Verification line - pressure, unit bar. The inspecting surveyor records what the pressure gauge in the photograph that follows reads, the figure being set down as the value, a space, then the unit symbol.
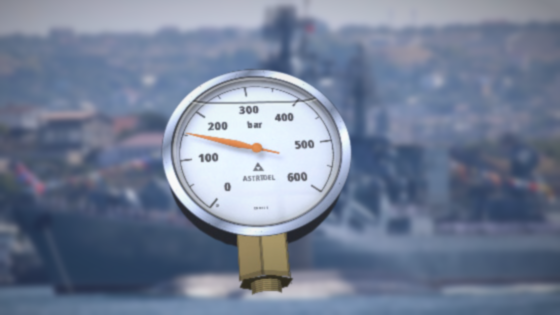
150 bar
